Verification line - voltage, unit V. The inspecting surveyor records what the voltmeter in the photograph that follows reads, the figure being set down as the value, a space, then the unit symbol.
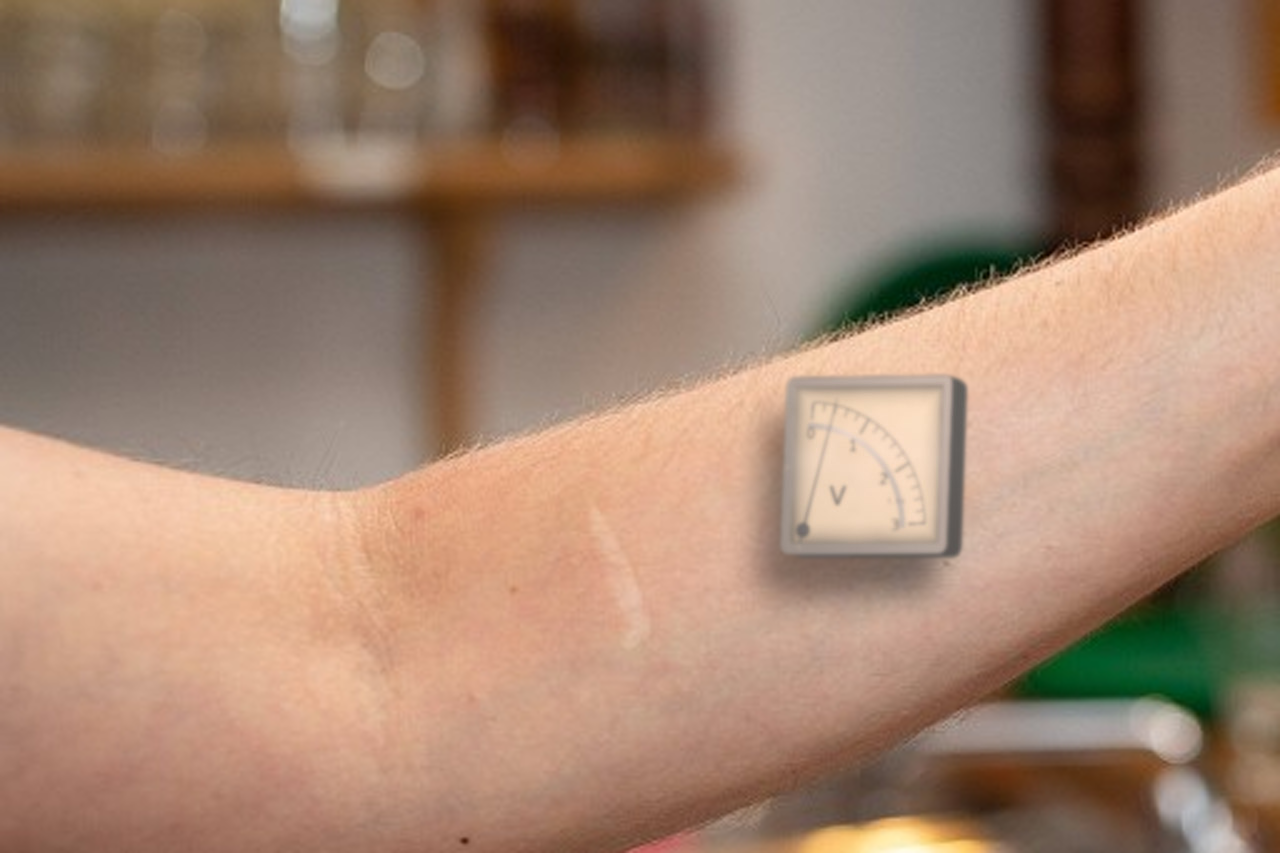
0.4 V
